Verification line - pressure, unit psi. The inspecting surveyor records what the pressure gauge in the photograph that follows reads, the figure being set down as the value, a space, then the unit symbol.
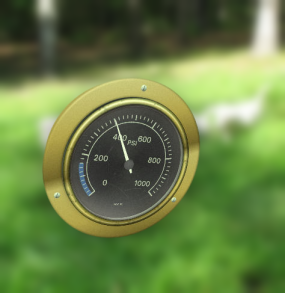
400 psi
